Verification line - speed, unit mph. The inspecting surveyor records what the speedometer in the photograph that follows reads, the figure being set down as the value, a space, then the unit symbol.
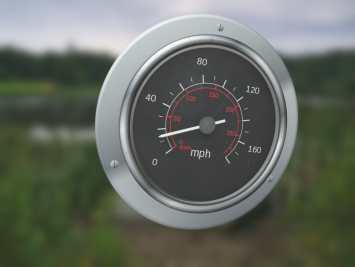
15 mph
